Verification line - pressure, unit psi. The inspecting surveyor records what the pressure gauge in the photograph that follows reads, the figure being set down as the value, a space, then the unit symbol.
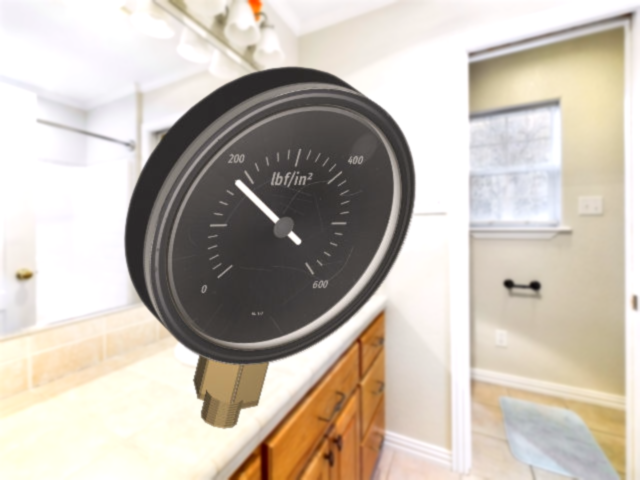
180 psi
